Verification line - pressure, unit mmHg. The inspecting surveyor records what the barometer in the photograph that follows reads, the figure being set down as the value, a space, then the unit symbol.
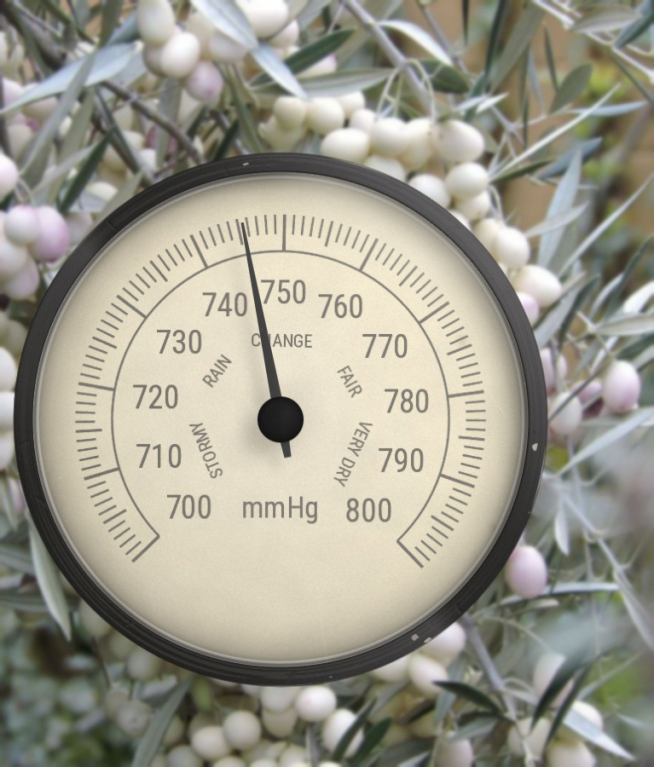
745.5 mmHg
